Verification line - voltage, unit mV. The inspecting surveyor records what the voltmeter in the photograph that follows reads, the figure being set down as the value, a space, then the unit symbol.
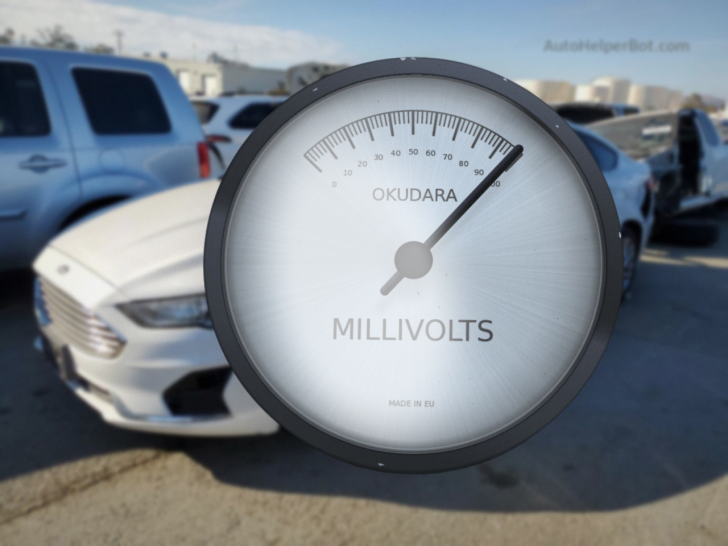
98 mV
